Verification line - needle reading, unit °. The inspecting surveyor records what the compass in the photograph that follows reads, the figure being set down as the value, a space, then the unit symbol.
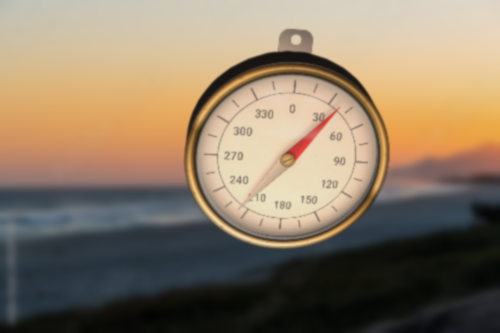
37.5 °
